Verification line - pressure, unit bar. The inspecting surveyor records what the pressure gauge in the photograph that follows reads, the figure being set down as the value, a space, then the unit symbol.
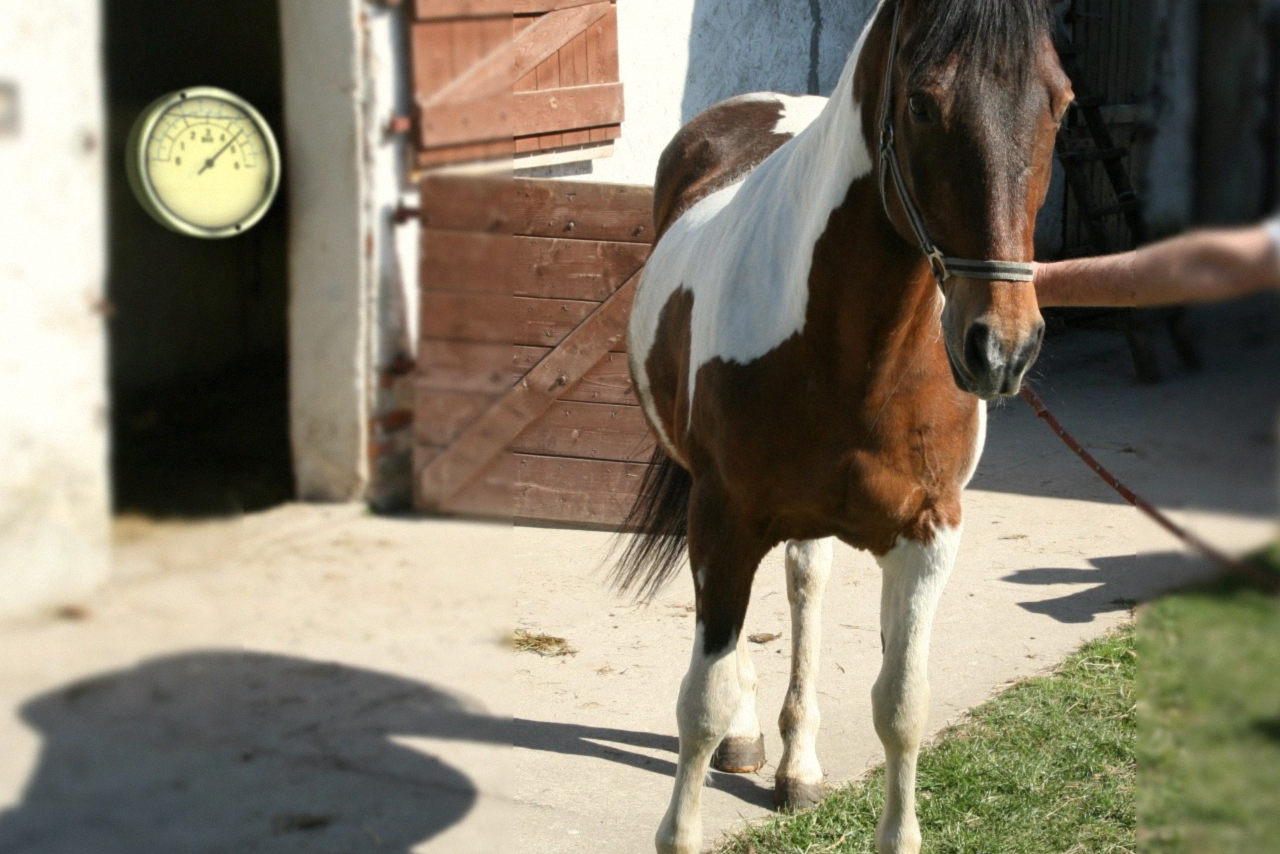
4.5 bar
